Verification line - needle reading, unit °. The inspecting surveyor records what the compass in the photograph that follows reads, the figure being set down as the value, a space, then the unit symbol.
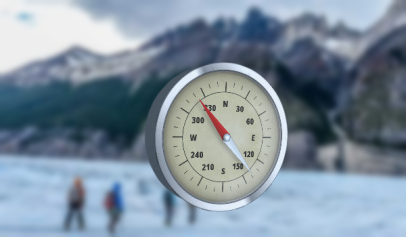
320 °
